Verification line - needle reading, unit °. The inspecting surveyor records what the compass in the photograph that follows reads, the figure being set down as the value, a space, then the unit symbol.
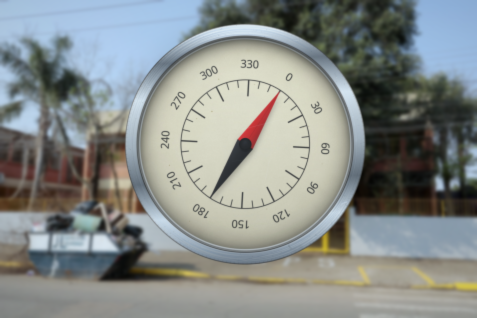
0 °
